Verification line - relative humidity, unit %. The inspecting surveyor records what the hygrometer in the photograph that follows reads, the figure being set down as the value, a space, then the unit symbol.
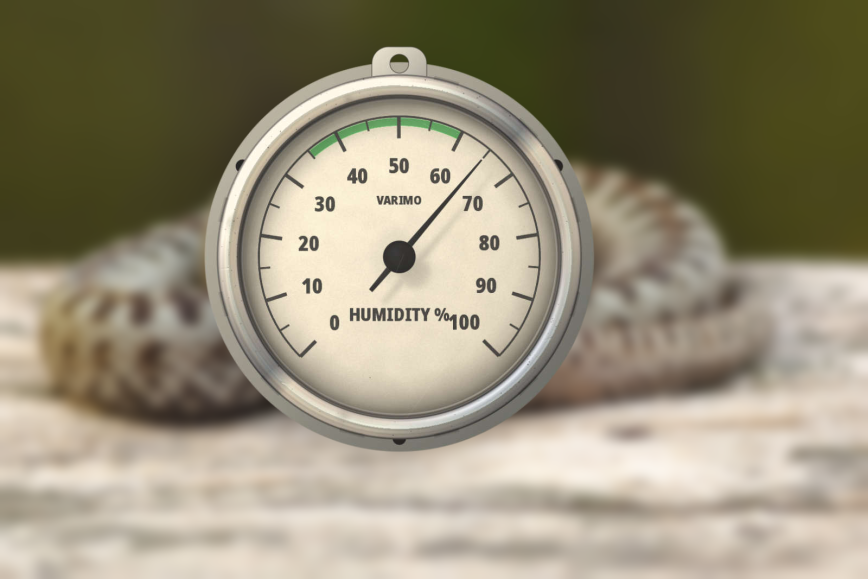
65 %
